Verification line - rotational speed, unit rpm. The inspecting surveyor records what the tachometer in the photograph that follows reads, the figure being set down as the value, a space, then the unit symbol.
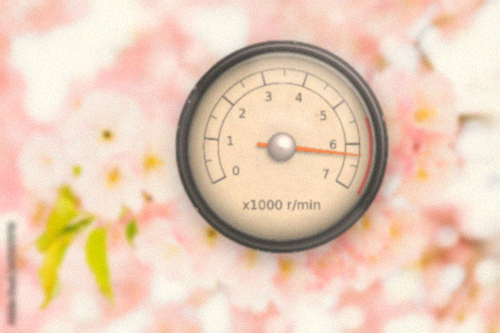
6250 rpm
